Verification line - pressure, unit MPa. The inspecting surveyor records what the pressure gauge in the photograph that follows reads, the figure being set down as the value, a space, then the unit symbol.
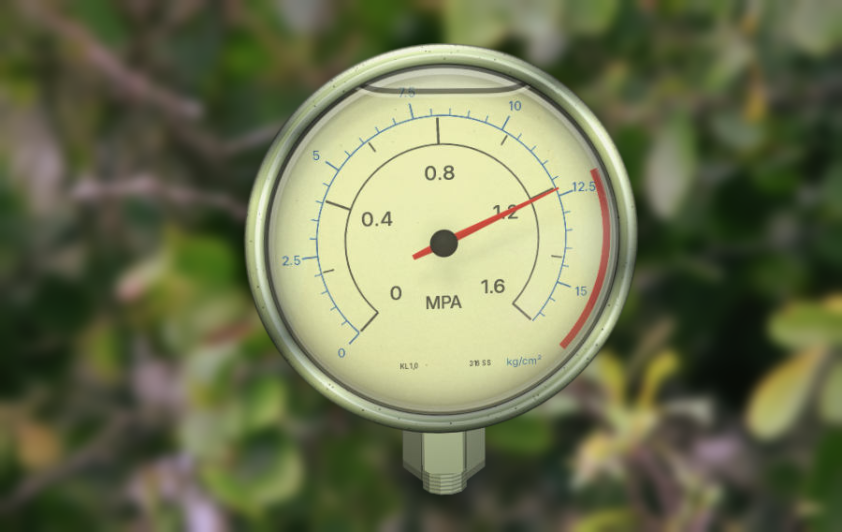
1.2 MPa
